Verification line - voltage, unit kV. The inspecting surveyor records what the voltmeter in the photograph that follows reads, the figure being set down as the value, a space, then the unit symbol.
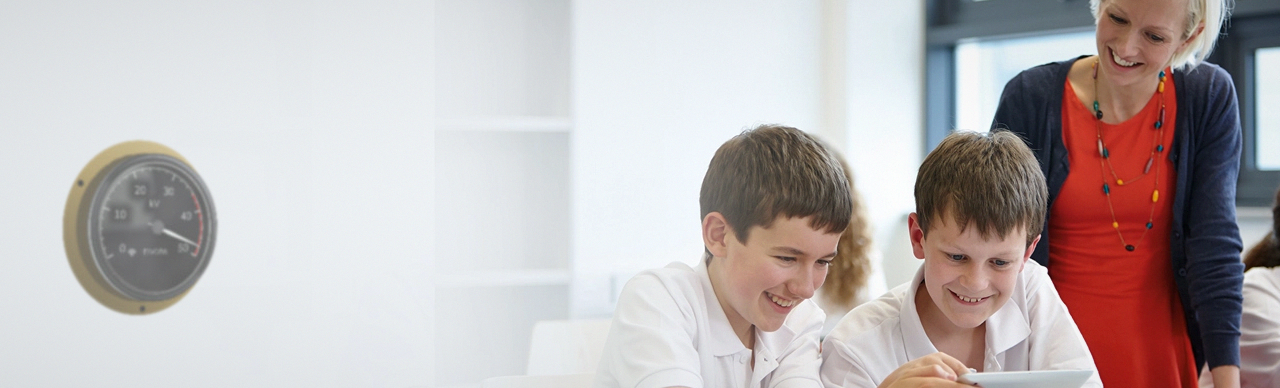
48 kV
